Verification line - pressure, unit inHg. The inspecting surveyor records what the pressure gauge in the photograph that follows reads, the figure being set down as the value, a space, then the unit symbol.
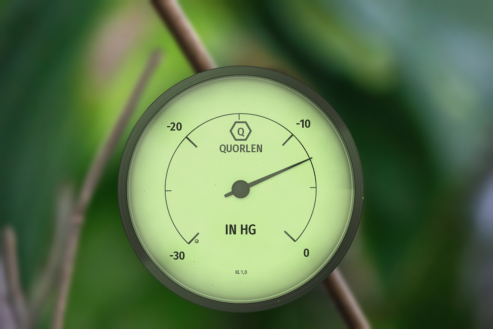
-7.5 inHg
